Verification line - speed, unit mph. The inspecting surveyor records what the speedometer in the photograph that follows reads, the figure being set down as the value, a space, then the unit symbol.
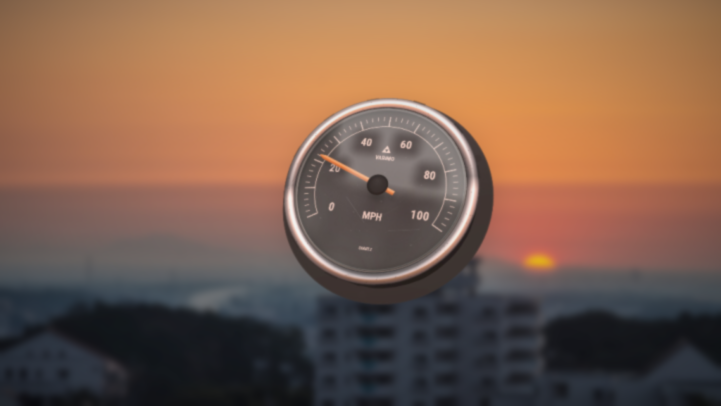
22 mph
